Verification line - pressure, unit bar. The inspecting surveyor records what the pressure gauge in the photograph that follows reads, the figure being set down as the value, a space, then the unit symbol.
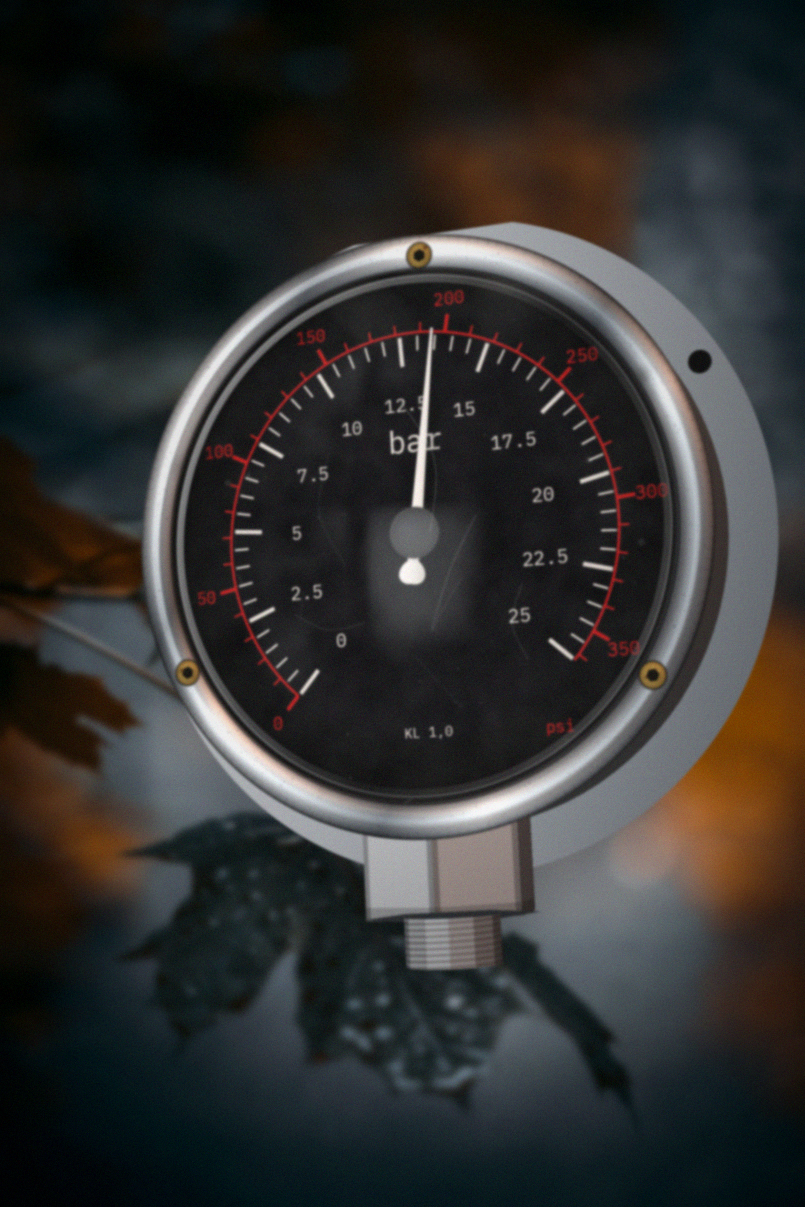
13.5 bar
